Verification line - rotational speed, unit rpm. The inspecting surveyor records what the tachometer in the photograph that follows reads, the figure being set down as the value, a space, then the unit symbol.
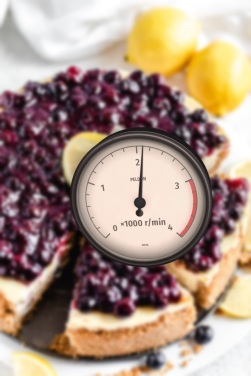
2100 rpm
